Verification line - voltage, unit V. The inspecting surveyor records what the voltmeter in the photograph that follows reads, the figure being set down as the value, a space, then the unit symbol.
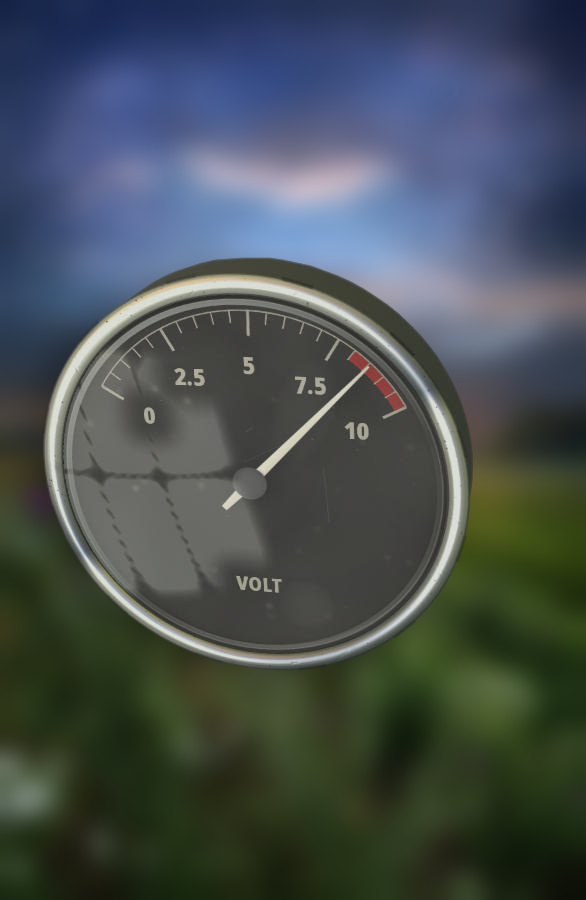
8.5 V
